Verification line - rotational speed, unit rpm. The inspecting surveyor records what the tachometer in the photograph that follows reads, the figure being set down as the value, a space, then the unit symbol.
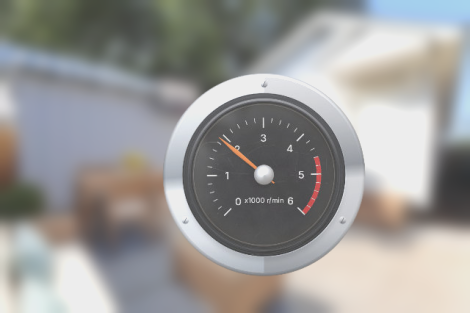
1900 rpm
